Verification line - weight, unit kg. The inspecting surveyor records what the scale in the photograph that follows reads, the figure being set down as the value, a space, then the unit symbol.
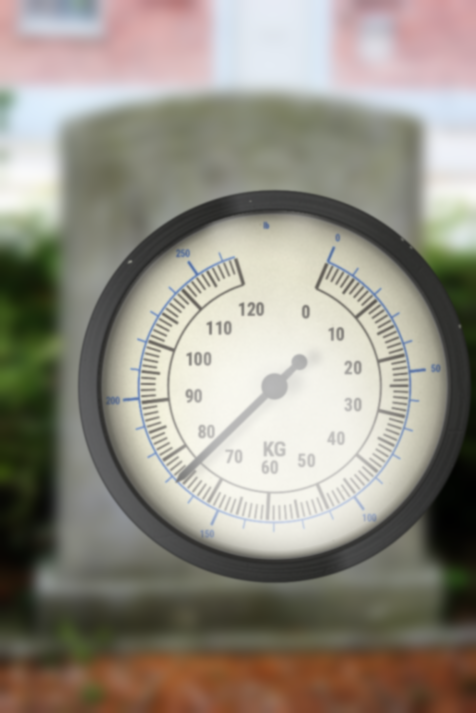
76 kg
